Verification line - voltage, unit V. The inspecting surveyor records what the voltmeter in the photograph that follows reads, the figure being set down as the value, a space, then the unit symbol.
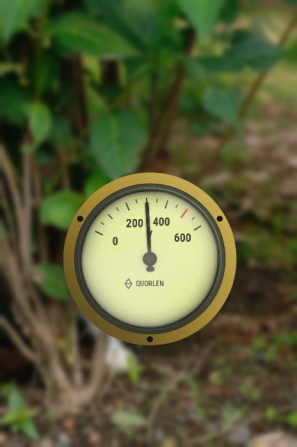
300 V
